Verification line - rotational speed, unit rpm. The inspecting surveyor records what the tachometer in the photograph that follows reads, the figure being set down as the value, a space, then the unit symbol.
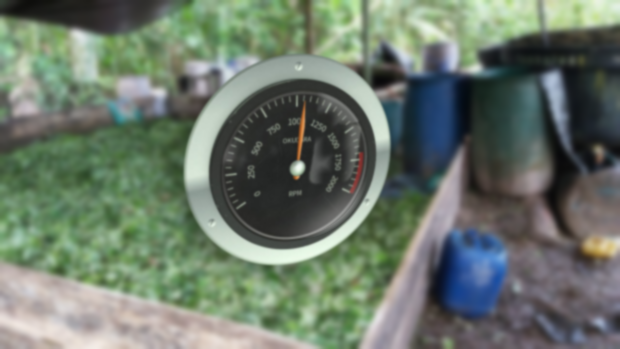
1050 rpm
